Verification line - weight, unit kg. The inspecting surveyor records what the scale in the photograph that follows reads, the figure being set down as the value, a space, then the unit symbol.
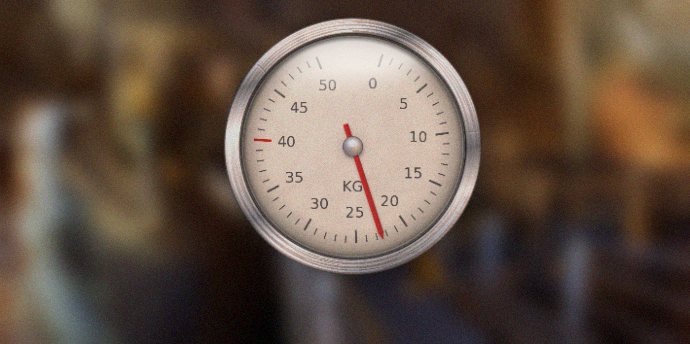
22.5 kg
